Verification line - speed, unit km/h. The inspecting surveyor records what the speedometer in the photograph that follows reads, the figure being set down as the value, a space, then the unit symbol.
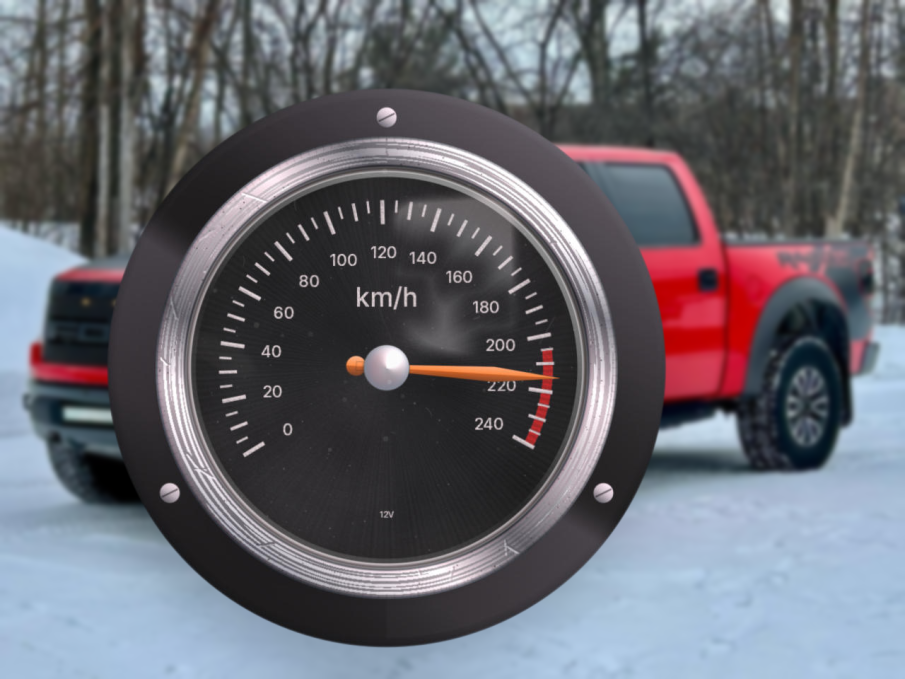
215 km/h
